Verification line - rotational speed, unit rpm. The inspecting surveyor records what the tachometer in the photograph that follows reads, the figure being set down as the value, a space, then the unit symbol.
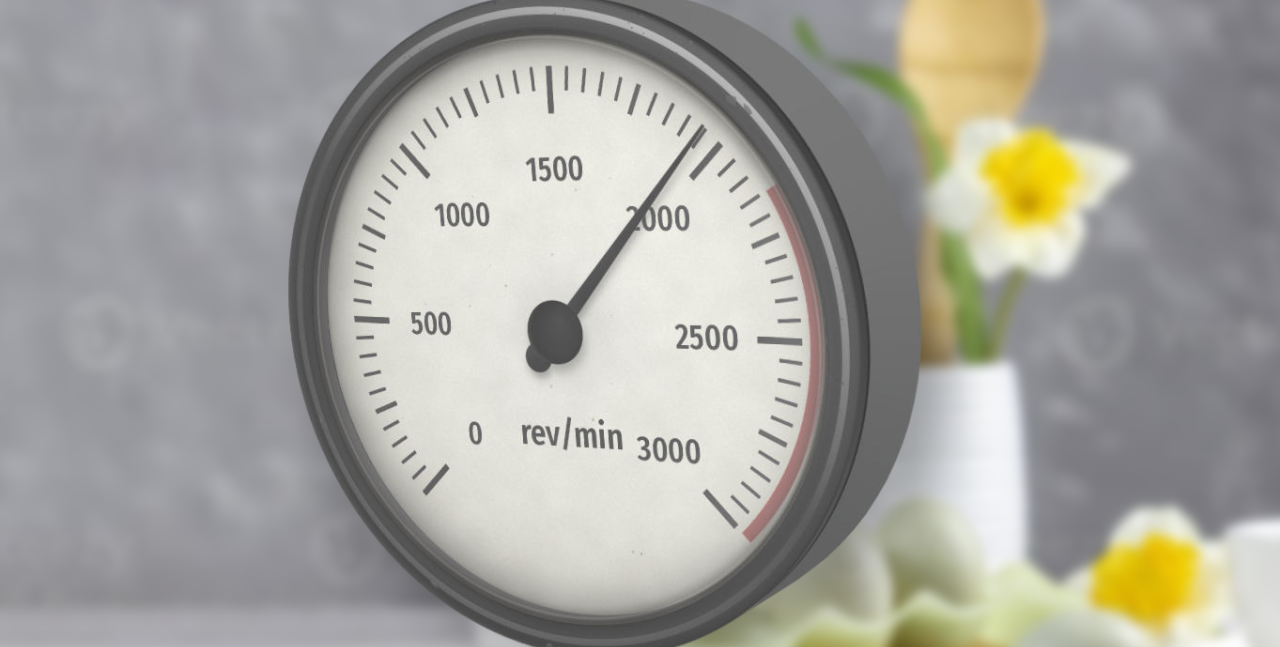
1950 rpm
